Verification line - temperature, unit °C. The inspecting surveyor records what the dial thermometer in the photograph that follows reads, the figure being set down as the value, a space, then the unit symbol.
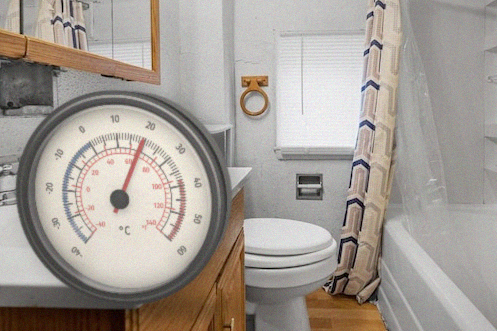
20 °C
